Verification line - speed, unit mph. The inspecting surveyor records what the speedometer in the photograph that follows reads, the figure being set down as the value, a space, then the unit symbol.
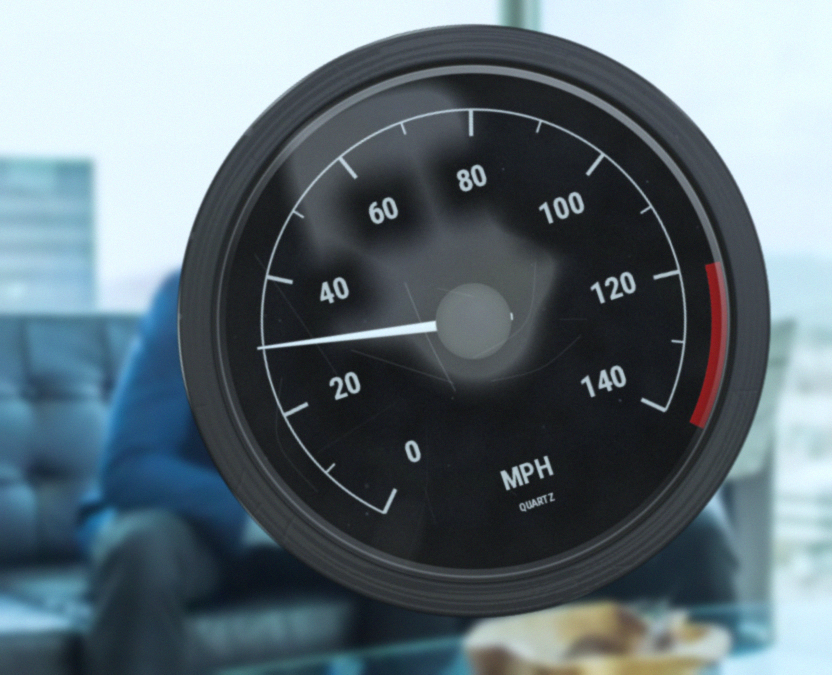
30 mph
